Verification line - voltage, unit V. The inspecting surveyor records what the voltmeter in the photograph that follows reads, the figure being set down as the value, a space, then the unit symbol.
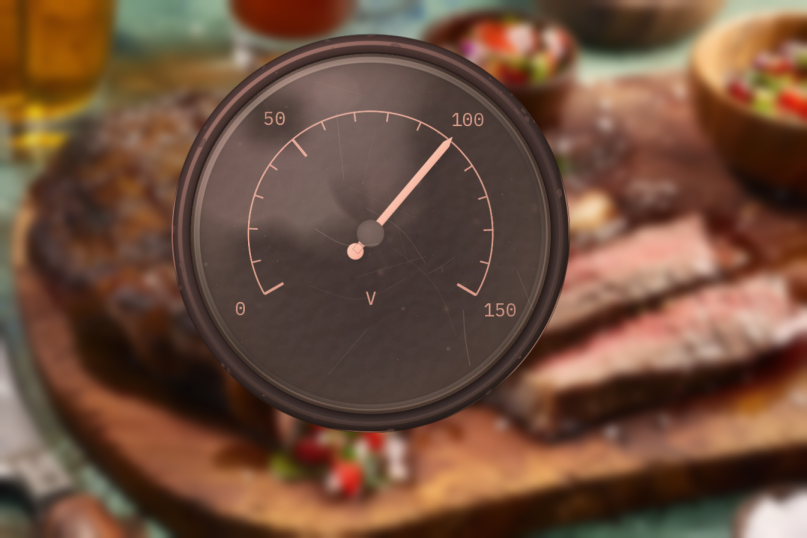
100 V
